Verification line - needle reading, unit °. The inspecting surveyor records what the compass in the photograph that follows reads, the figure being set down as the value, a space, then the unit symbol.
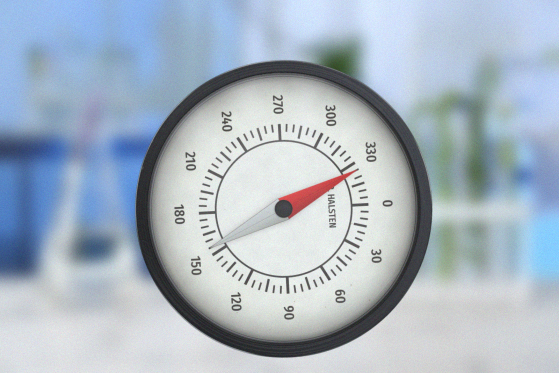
335 °
